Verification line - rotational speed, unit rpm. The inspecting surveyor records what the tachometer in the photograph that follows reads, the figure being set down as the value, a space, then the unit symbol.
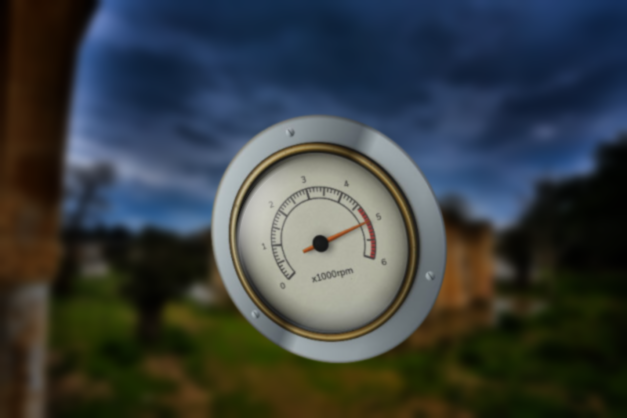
5000 rpm
